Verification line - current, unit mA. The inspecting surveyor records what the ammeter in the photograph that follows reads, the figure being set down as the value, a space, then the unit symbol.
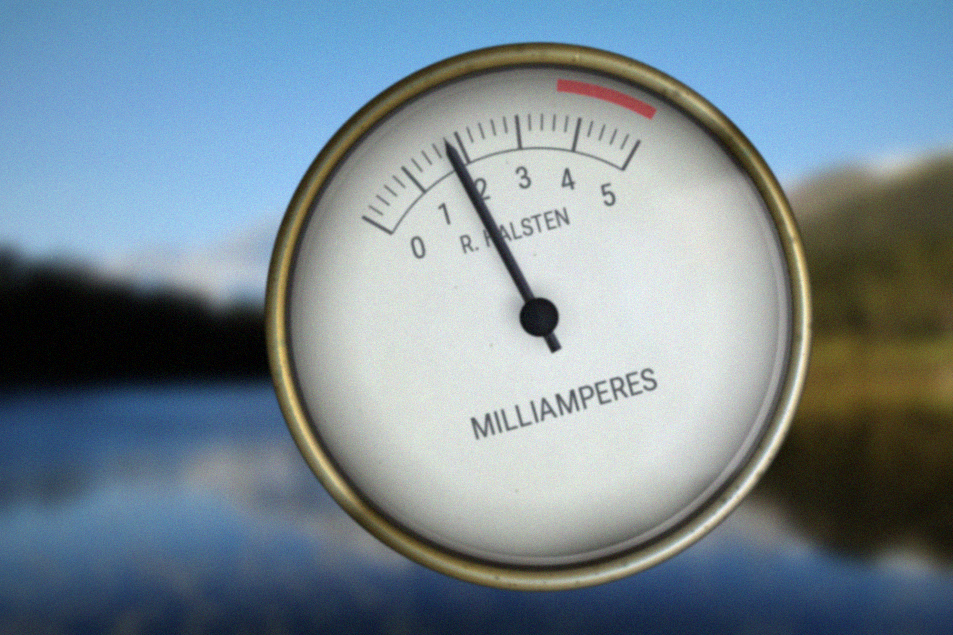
1.8 mA
